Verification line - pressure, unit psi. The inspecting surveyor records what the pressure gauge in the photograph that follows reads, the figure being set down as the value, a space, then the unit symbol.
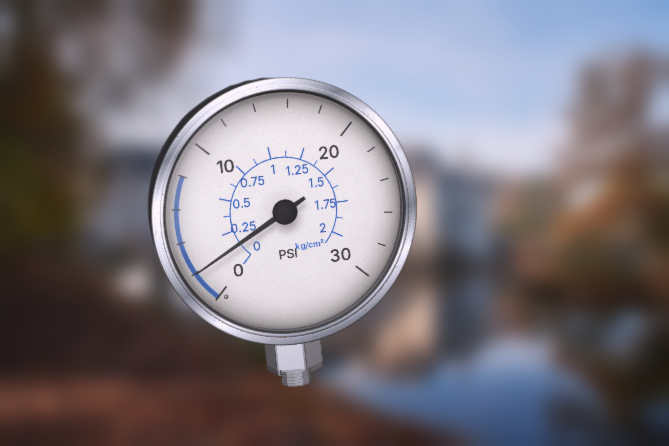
2 psi
